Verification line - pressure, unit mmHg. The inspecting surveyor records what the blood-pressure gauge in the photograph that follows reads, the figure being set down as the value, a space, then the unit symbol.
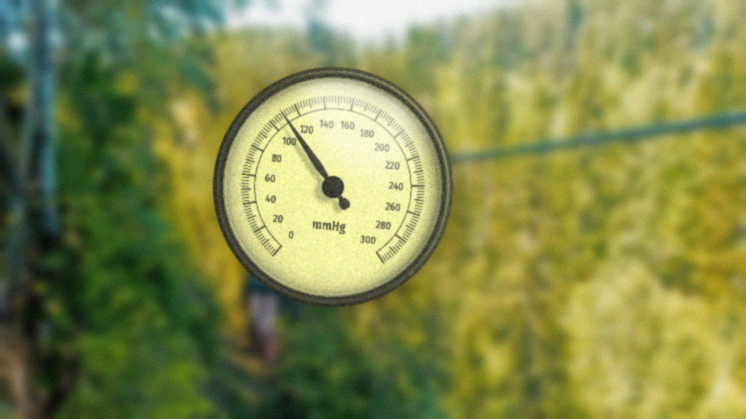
110 mmHg
